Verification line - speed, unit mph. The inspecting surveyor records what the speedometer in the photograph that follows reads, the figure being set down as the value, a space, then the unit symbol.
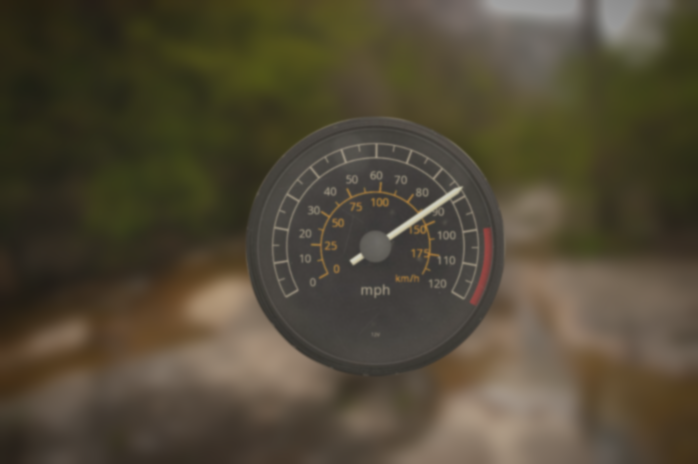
87.5 mph
